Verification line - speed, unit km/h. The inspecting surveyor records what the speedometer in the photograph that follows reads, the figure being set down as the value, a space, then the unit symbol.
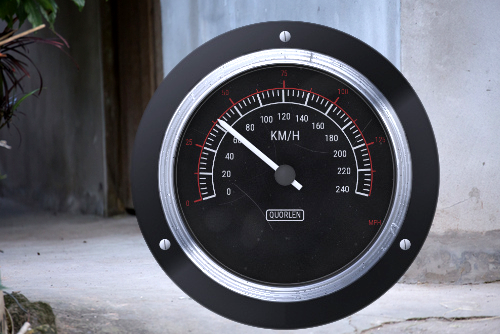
64 km/h
